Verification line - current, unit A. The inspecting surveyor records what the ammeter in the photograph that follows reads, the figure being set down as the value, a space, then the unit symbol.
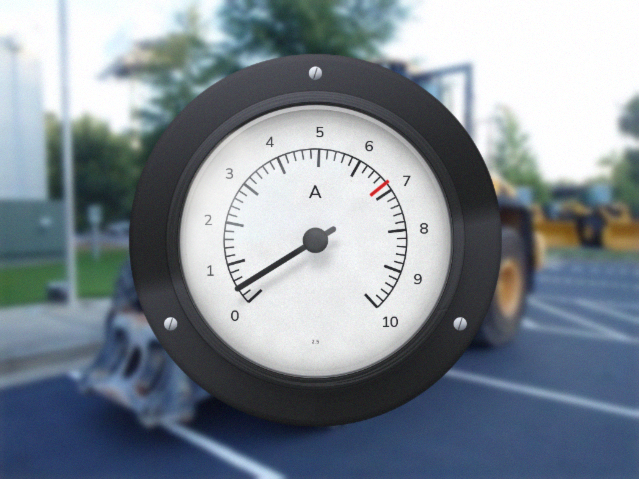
0.4 A
